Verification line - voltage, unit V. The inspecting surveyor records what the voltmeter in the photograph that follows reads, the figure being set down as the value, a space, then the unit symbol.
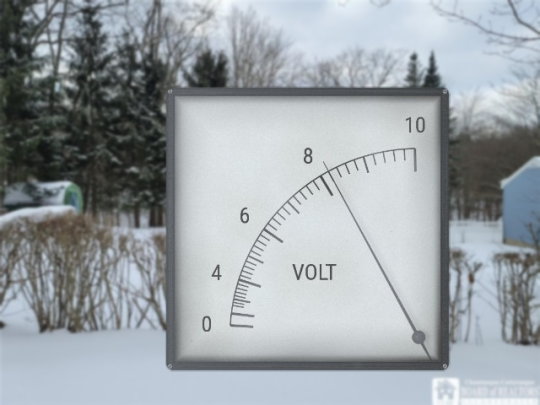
8.2 V
